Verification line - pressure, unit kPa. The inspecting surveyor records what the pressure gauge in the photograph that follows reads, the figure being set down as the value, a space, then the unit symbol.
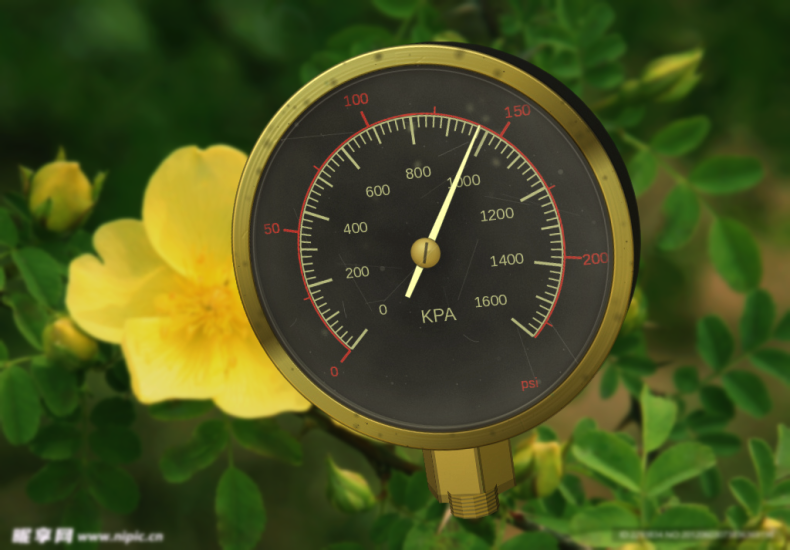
980 kPa
